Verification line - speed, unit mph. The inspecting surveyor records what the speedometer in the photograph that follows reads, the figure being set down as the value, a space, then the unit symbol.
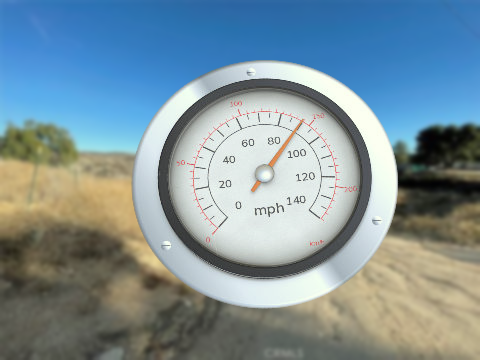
90 mph
